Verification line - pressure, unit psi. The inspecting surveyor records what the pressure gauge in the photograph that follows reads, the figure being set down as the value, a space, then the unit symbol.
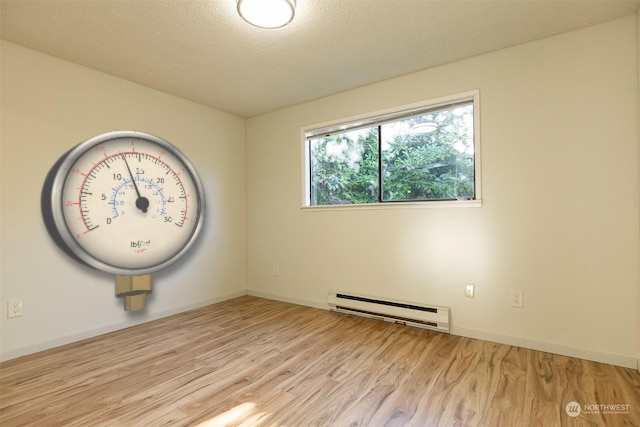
12.5 psi
